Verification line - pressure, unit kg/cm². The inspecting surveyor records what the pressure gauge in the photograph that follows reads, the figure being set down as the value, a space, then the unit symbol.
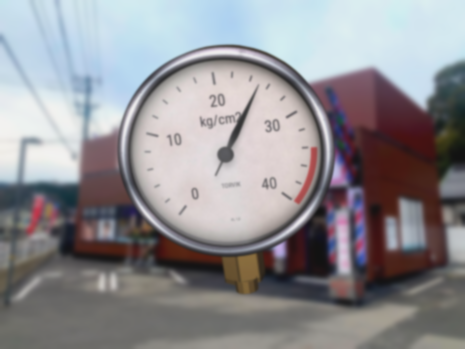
25 kg/cm²
